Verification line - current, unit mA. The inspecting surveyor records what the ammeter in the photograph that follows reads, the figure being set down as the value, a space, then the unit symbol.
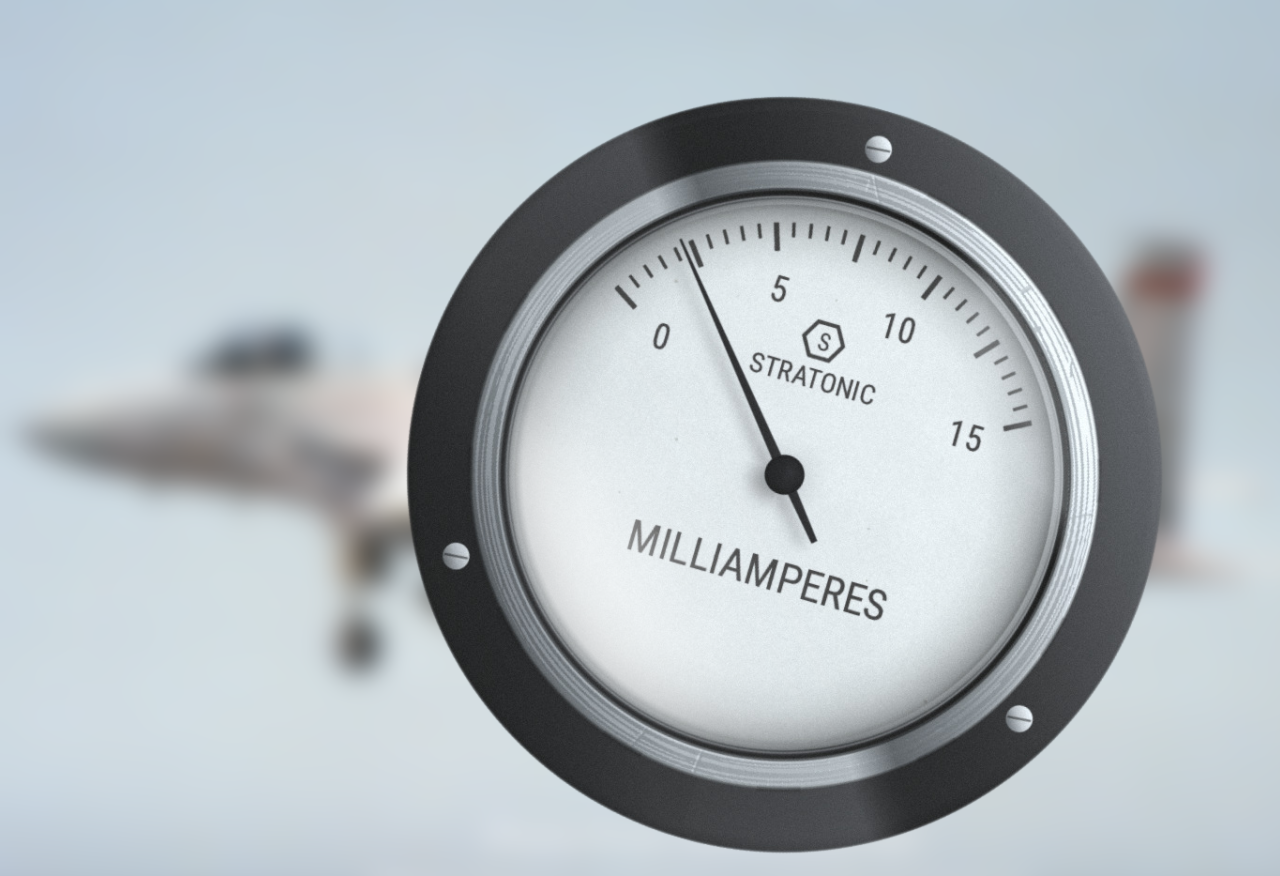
2.25 mA
